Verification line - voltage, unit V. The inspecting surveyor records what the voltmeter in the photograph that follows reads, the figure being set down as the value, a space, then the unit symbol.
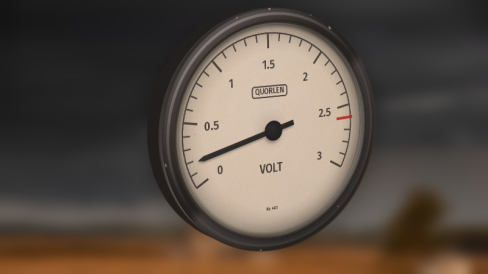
0.2 V
